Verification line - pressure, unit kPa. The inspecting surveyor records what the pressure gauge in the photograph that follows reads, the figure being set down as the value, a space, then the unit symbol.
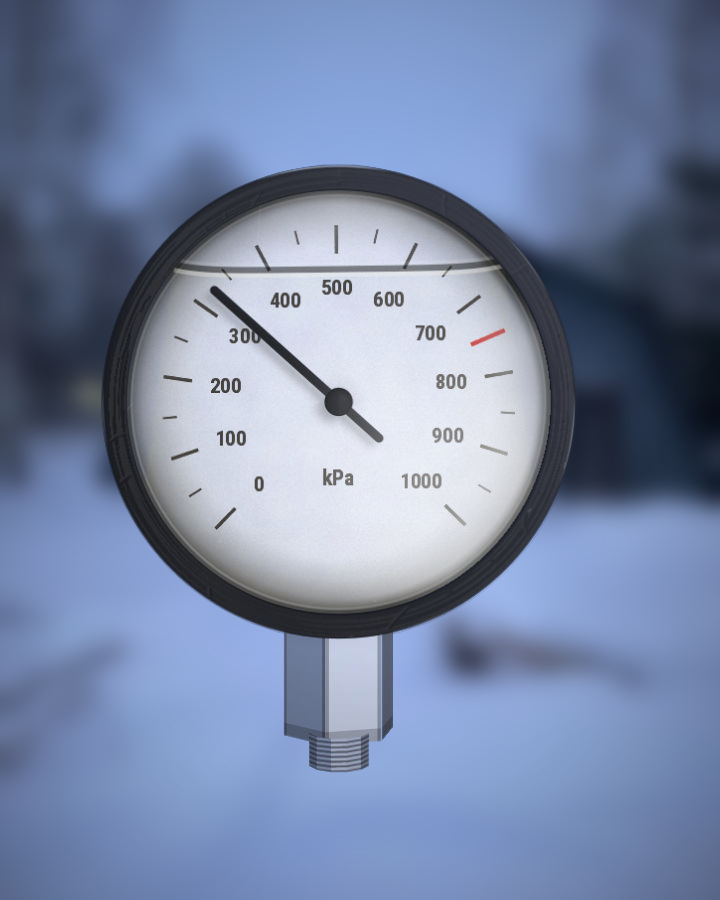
325 kPa
